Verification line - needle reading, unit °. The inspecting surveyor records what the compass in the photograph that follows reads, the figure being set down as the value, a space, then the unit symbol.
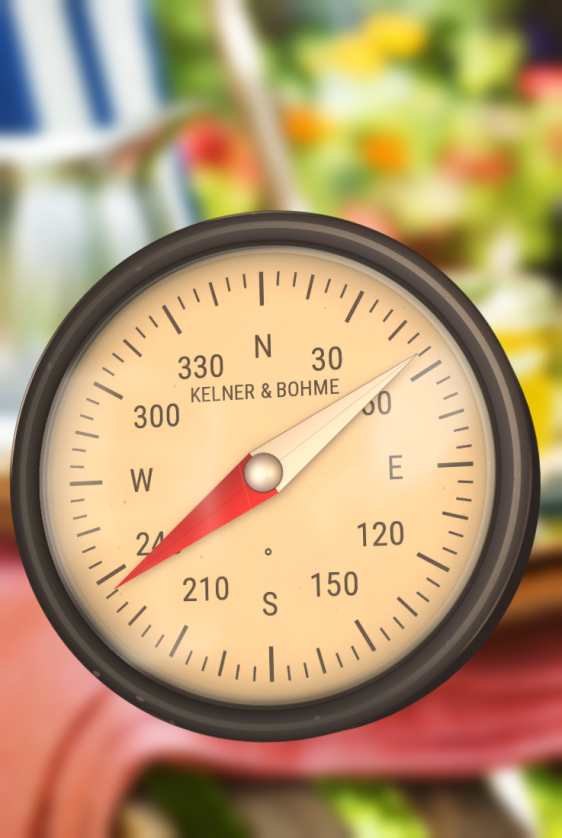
235 °
